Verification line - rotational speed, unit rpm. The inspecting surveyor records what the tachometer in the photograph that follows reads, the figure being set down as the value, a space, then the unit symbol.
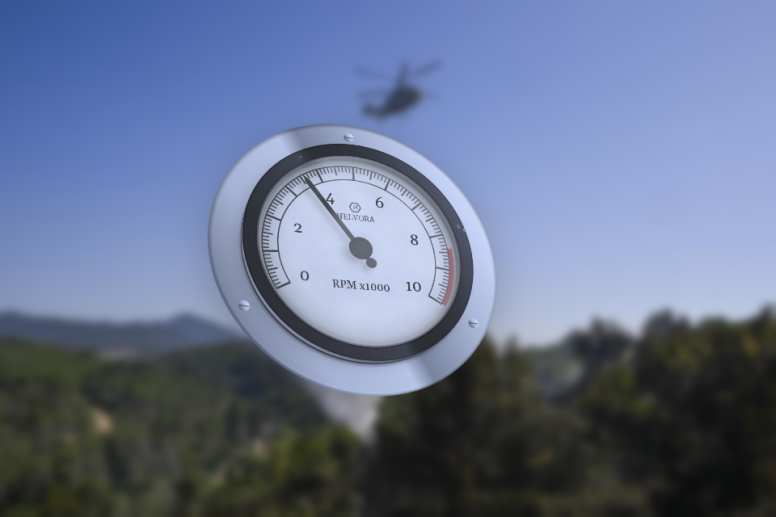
3500 rpm
